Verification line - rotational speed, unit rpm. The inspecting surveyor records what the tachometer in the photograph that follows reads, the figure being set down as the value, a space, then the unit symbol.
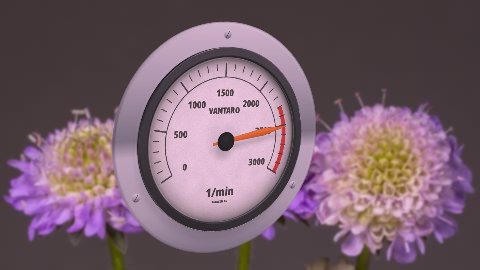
2500 rpm
